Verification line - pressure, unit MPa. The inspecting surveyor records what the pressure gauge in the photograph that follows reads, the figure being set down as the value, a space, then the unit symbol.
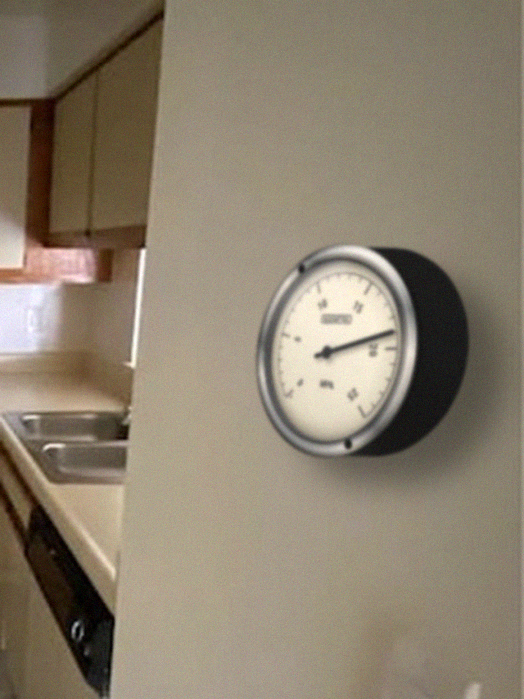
19 MPa
